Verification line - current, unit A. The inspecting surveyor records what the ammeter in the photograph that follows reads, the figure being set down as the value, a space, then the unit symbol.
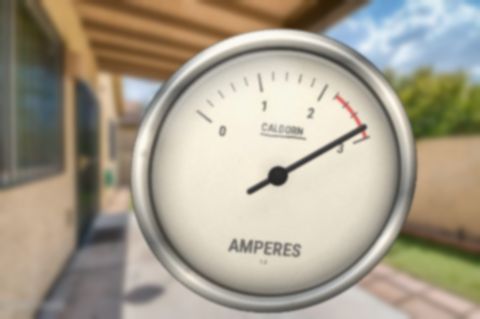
2.8 A
